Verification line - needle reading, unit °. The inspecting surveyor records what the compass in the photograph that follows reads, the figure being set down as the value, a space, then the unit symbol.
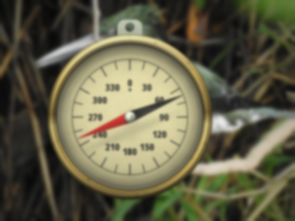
247.5 °
